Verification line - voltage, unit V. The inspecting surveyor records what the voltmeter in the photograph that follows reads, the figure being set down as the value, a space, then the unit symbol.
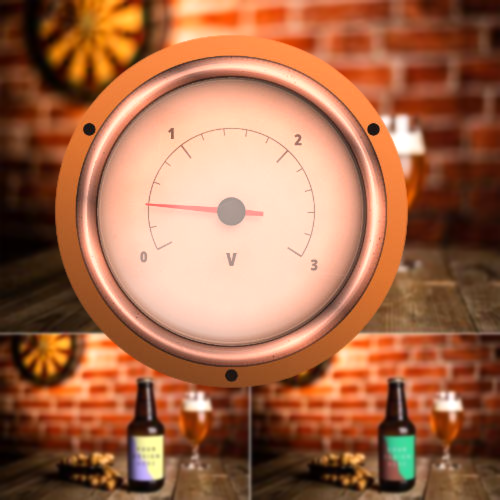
0.4 V
